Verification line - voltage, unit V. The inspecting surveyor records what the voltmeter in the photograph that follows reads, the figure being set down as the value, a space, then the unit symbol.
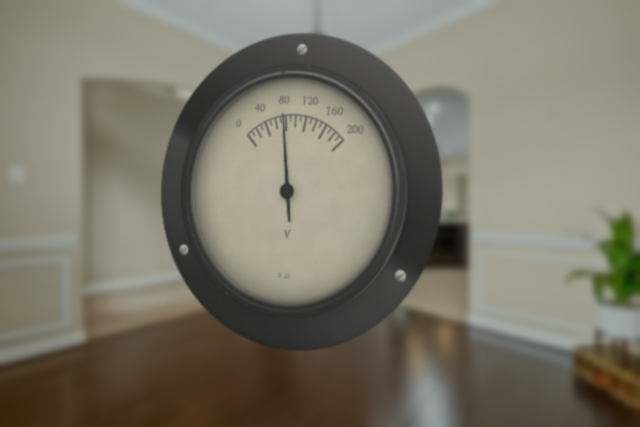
80 V
